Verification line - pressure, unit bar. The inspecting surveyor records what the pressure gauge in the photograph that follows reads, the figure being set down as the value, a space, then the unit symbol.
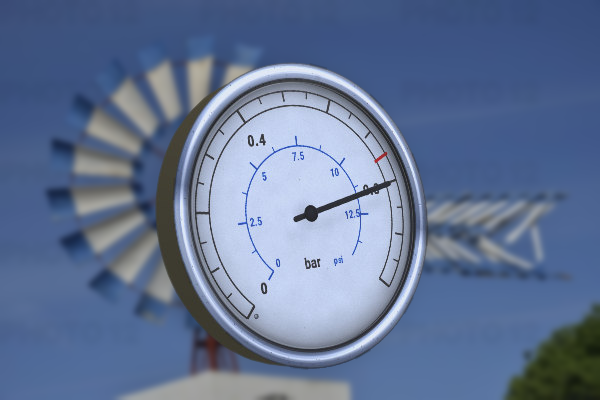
0.8 bar
